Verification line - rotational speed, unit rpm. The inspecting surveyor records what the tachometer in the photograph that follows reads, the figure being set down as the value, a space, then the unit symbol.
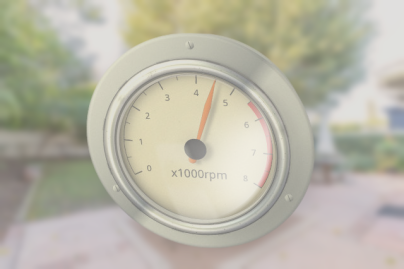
4500 rpm
